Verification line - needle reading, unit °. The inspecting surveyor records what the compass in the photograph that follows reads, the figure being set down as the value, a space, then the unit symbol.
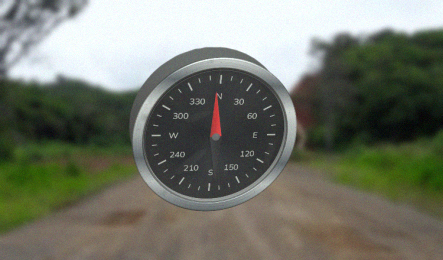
355 °
